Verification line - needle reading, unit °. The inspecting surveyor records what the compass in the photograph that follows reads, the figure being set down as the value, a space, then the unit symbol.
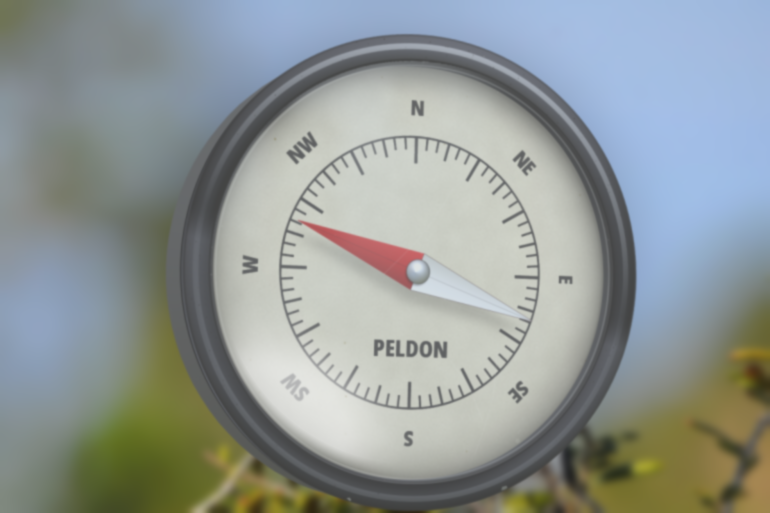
290 °
